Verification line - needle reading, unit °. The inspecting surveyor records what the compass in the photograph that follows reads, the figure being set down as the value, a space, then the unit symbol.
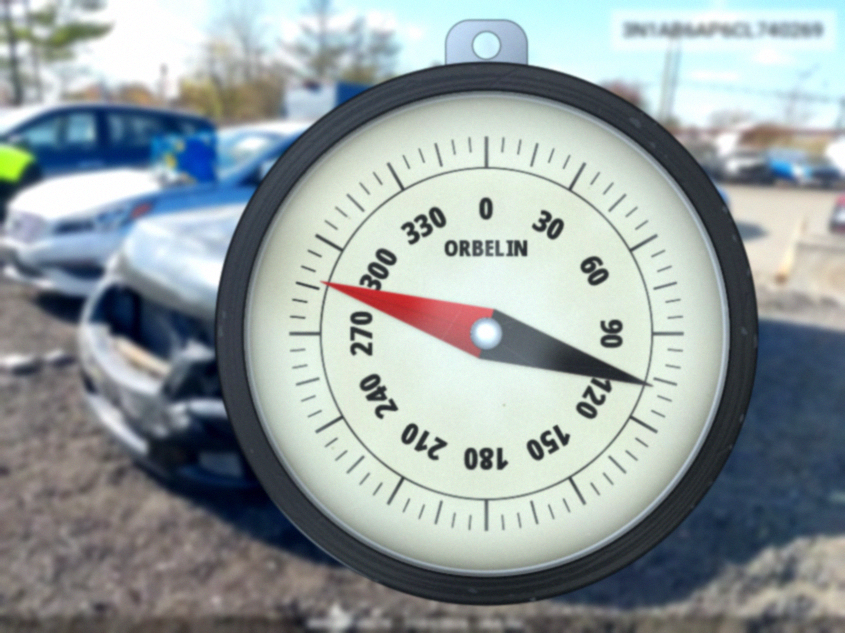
287.5 °
